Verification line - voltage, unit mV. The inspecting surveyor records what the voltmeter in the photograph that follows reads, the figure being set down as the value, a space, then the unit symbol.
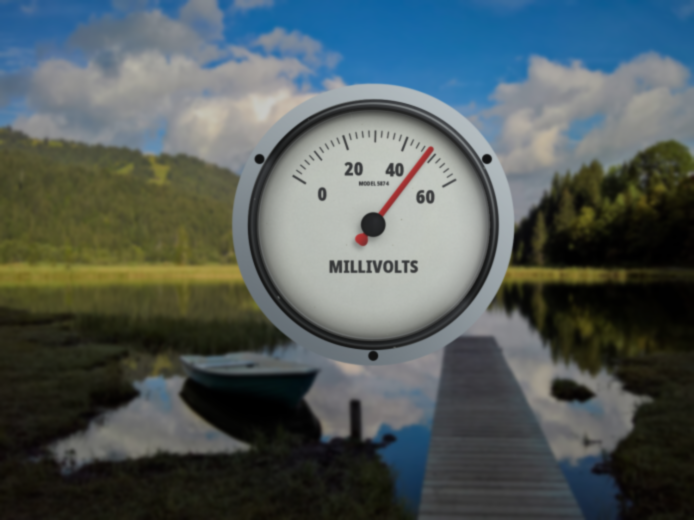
48 mV
